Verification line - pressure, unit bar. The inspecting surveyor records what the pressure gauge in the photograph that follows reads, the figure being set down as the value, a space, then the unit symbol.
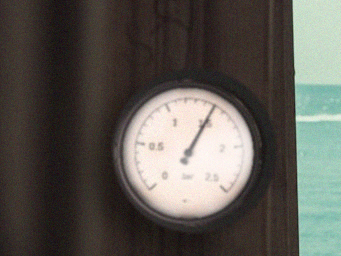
1.5 bar
